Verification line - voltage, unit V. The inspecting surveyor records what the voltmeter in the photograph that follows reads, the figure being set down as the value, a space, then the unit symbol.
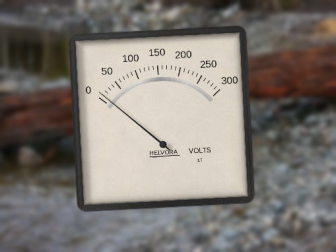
10 V
